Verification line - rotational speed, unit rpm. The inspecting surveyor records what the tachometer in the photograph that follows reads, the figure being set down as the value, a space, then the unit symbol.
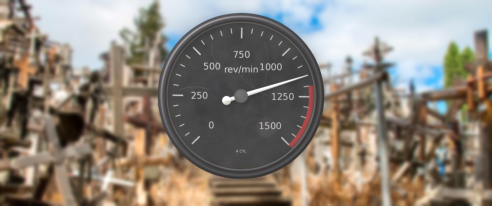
1150 rpm
